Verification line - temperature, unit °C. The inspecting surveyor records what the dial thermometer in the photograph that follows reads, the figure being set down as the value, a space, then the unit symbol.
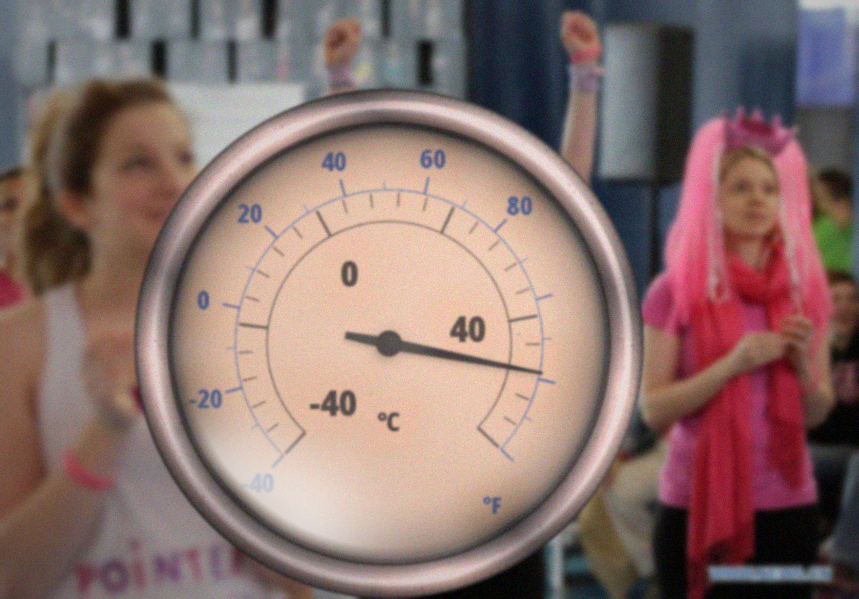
48 °C
